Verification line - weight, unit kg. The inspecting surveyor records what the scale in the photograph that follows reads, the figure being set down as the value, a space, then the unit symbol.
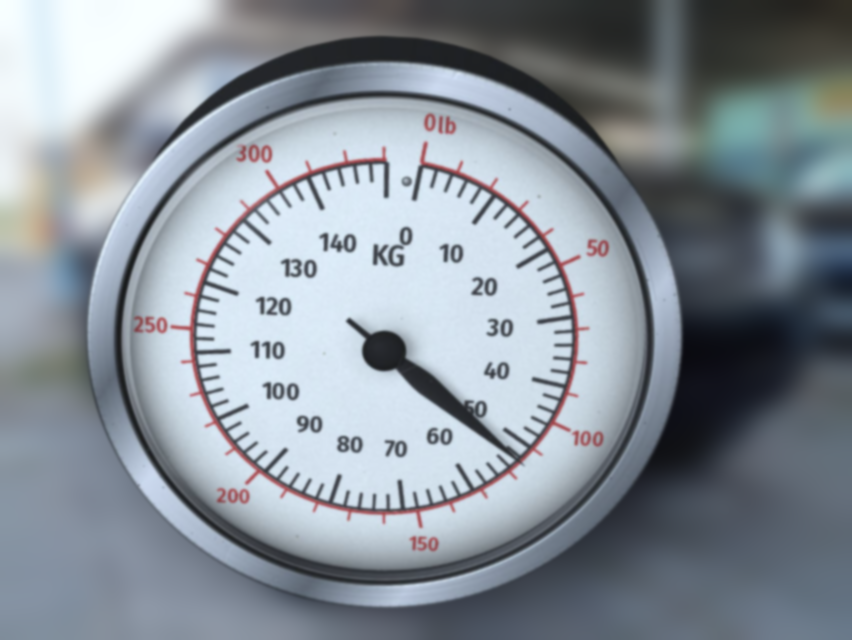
52 kg
